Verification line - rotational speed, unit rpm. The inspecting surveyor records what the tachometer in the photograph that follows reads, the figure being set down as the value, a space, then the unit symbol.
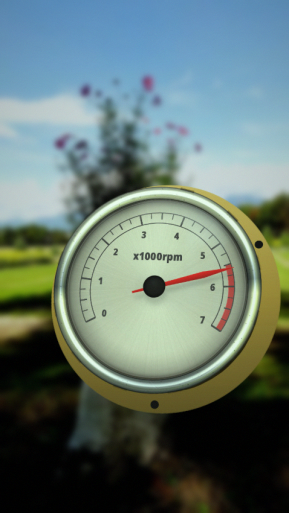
5625 rpm
